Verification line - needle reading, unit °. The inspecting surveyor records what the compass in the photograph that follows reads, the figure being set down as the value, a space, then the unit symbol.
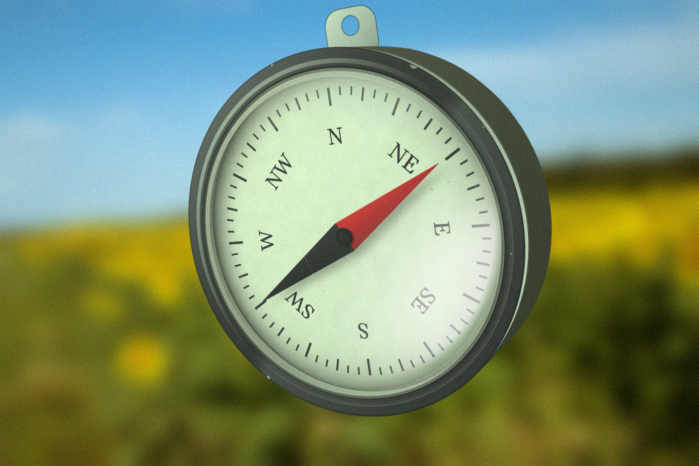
60 °
